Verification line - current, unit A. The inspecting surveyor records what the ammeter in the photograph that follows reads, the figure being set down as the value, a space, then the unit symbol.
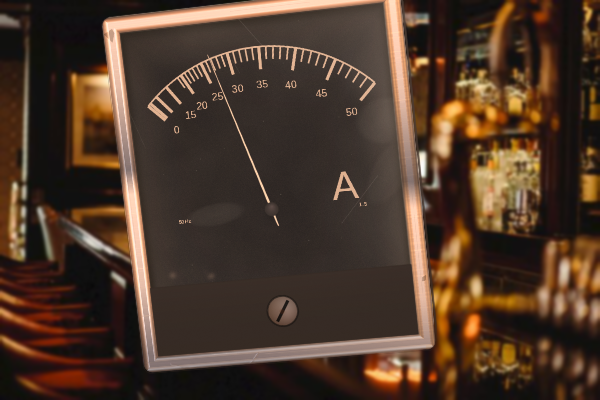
27 A
